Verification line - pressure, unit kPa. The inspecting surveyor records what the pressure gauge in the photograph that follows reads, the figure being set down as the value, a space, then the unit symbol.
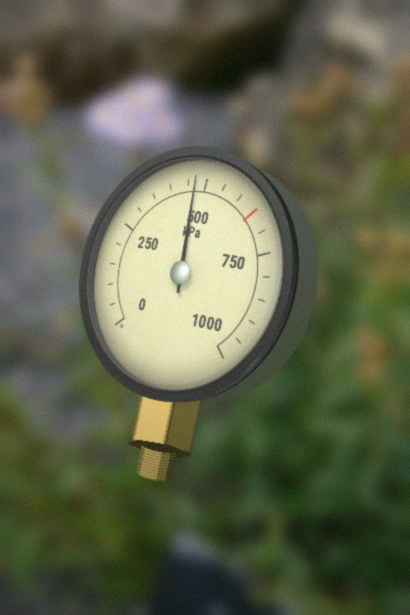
475 kPa
